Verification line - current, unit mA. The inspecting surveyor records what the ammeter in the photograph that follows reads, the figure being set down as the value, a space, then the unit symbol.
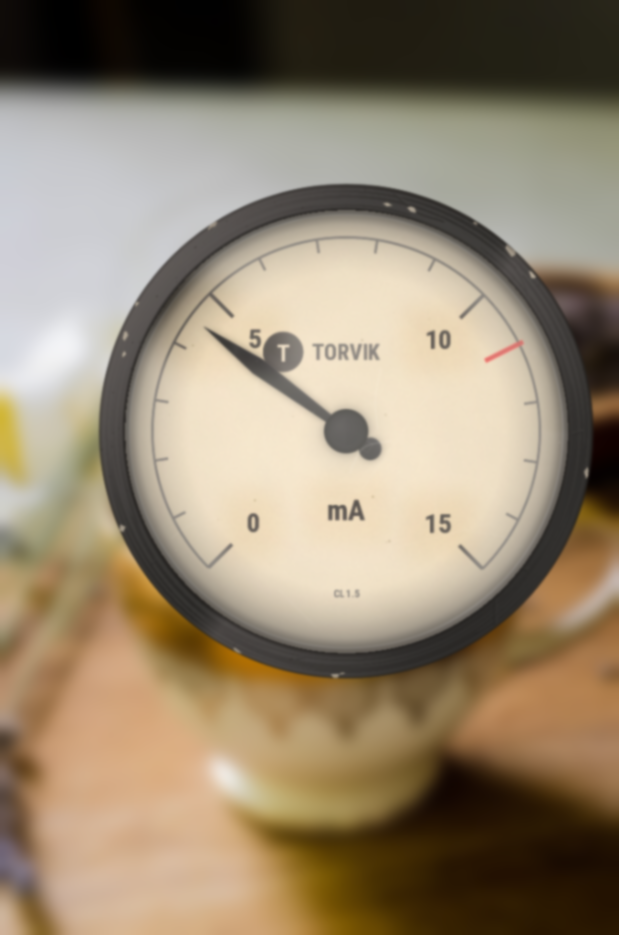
4.5 mA
